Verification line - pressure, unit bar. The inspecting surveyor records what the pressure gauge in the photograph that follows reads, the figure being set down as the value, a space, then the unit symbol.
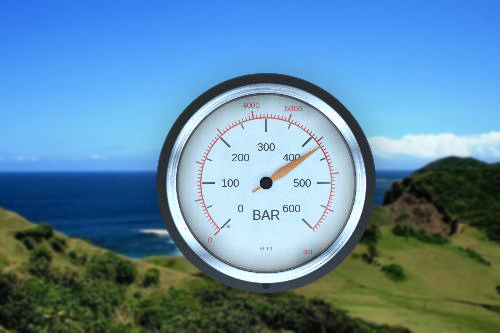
425 bar
